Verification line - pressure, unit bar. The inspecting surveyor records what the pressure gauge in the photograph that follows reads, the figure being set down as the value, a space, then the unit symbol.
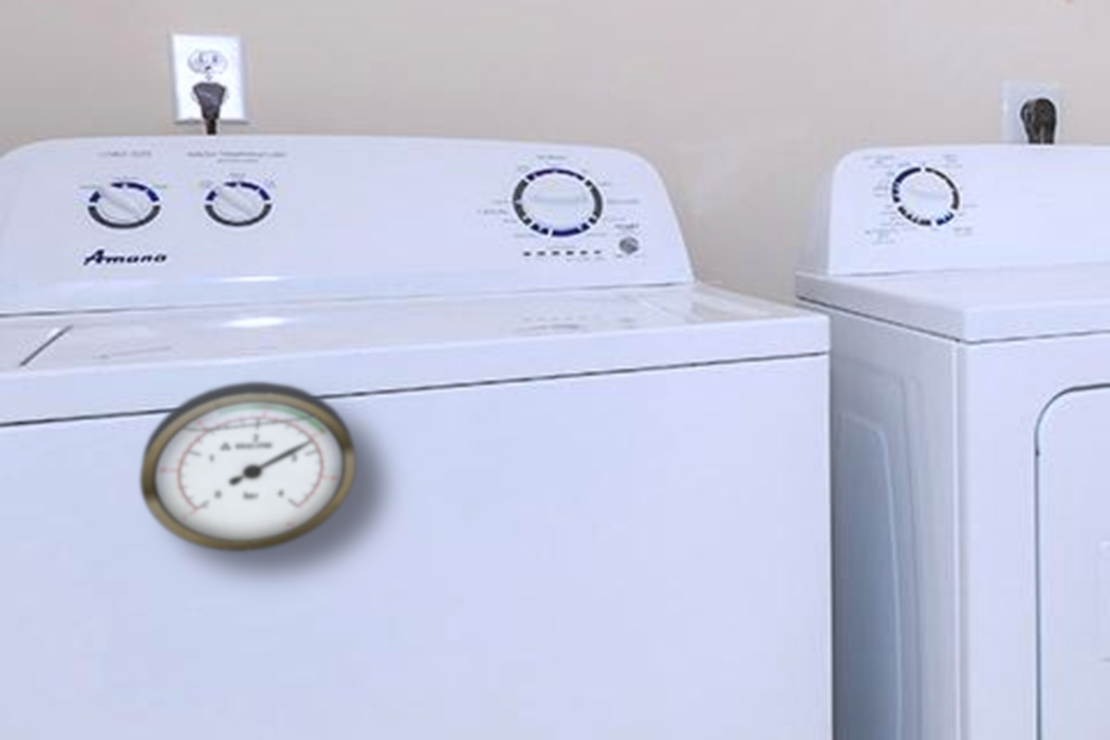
2.8 bar
